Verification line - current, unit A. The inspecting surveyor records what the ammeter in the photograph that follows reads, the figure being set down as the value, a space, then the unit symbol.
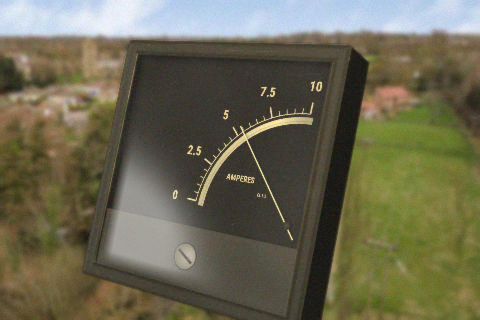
5.5 A
